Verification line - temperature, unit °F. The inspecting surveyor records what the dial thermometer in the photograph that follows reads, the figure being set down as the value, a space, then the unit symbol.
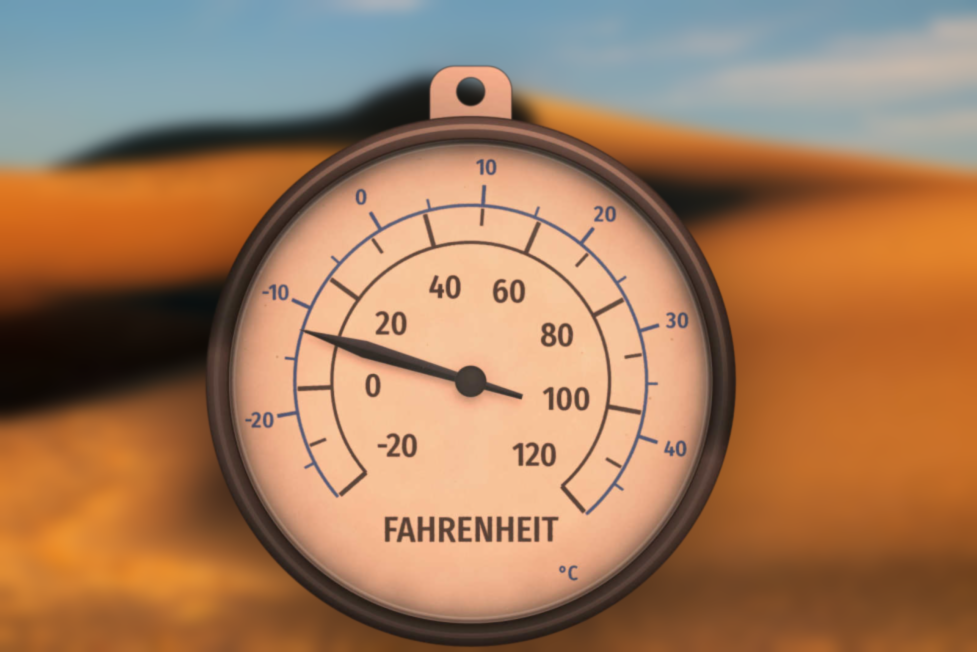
10 °F
